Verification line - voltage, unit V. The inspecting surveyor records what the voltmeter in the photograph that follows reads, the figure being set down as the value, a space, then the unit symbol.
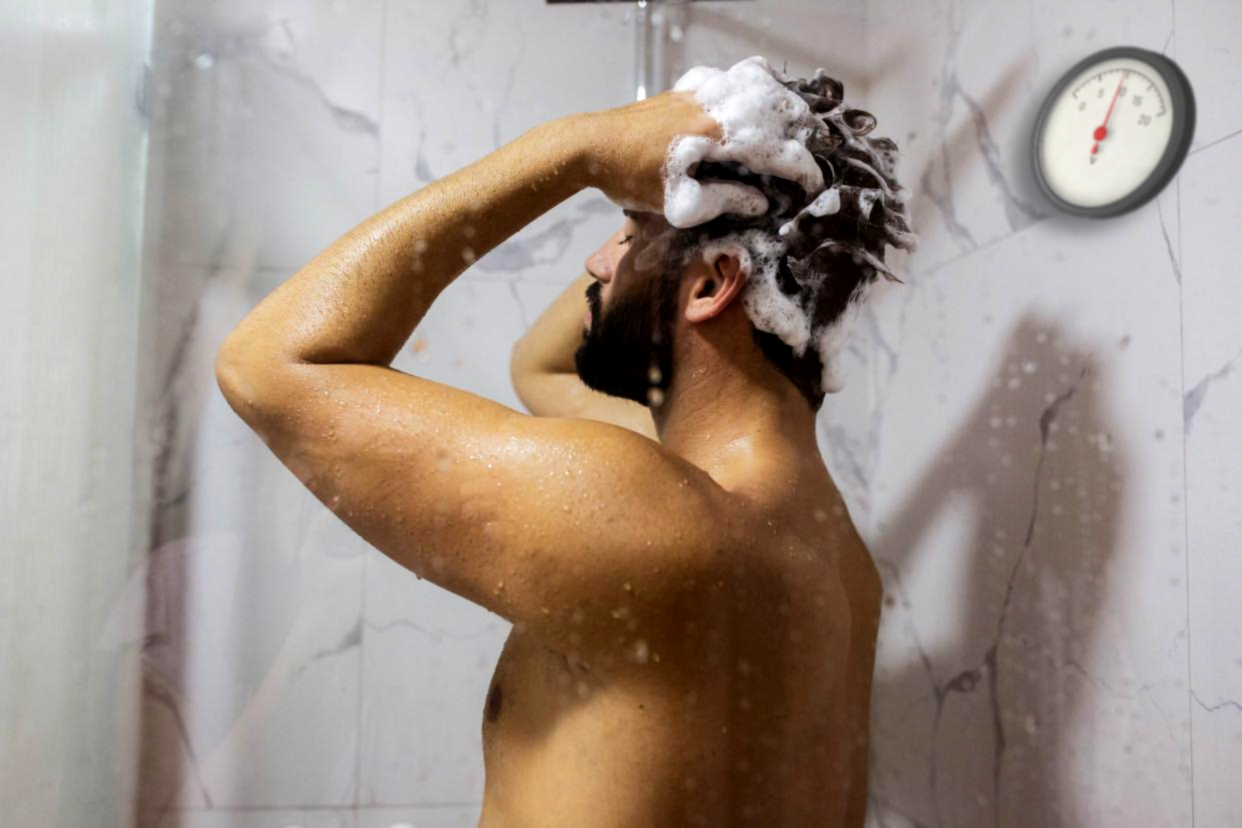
10 V
